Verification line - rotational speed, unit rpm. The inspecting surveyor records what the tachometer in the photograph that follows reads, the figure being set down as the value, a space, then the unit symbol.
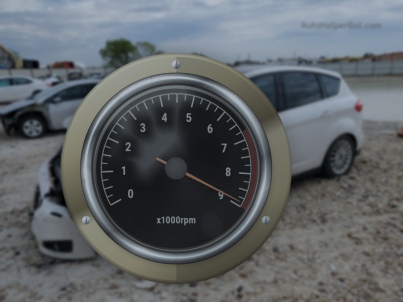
8875 rpm
